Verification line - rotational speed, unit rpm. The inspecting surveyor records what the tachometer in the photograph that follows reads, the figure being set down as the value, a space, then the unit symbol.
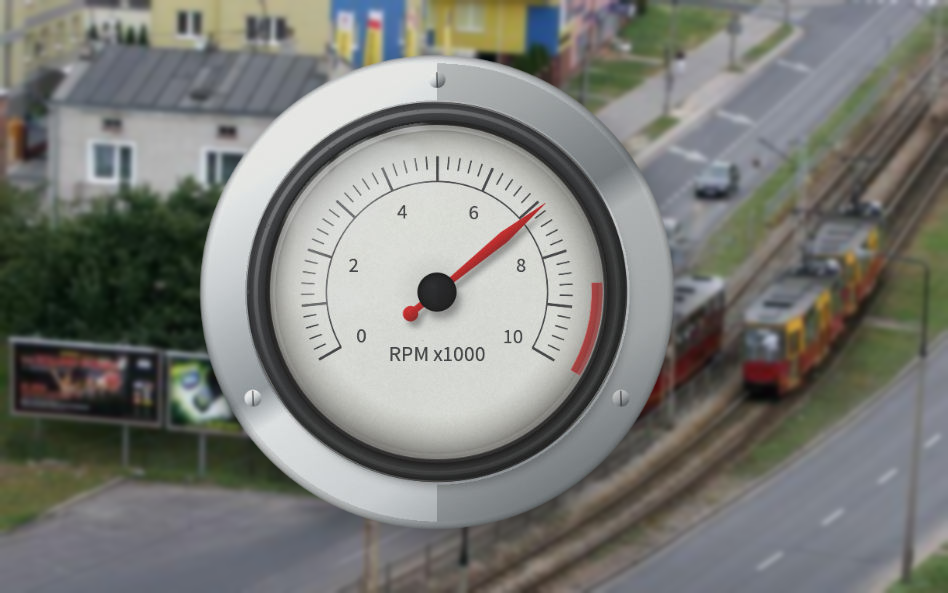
7100 rpm
